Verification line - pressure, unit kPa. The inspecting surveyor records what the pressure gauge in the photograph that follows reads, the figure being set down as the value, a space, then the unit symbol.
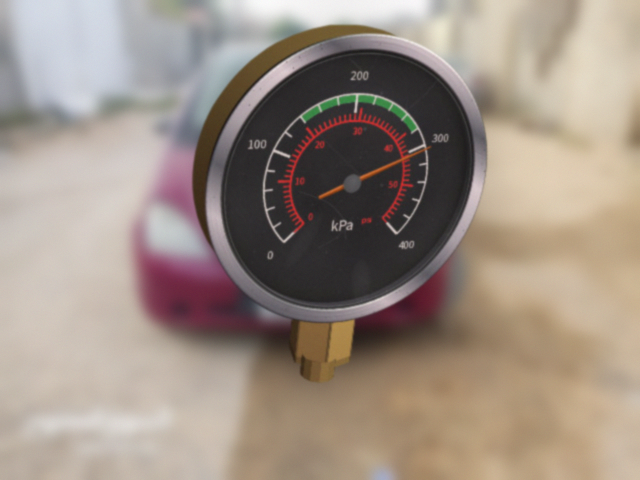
300 kPa
